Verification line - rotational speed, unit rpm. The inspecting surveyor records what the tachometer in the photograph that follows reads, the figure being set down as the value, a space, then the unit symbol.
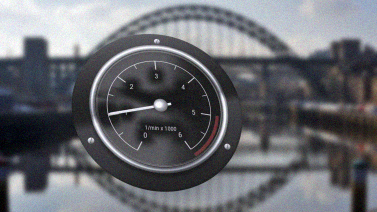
1000 rpm
